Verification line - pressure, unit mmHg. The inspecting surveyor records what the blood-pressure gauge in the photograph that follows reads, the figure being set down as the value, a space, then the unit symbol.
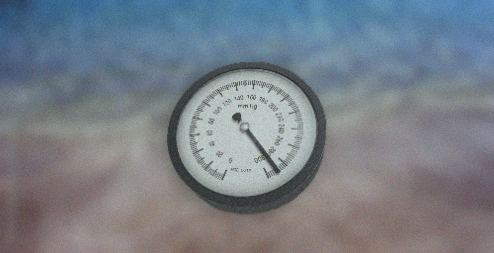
290 mmHg
